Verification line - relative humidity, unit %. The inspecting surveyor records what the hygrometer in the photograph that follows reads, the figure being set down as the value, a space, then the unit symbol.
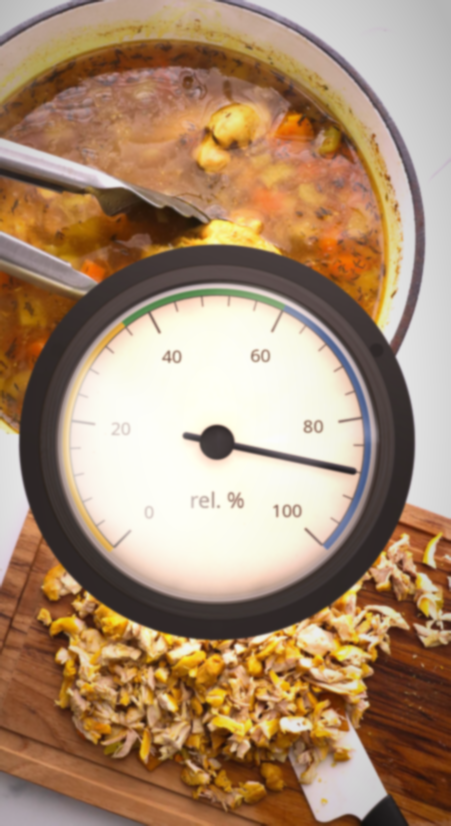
88 %
